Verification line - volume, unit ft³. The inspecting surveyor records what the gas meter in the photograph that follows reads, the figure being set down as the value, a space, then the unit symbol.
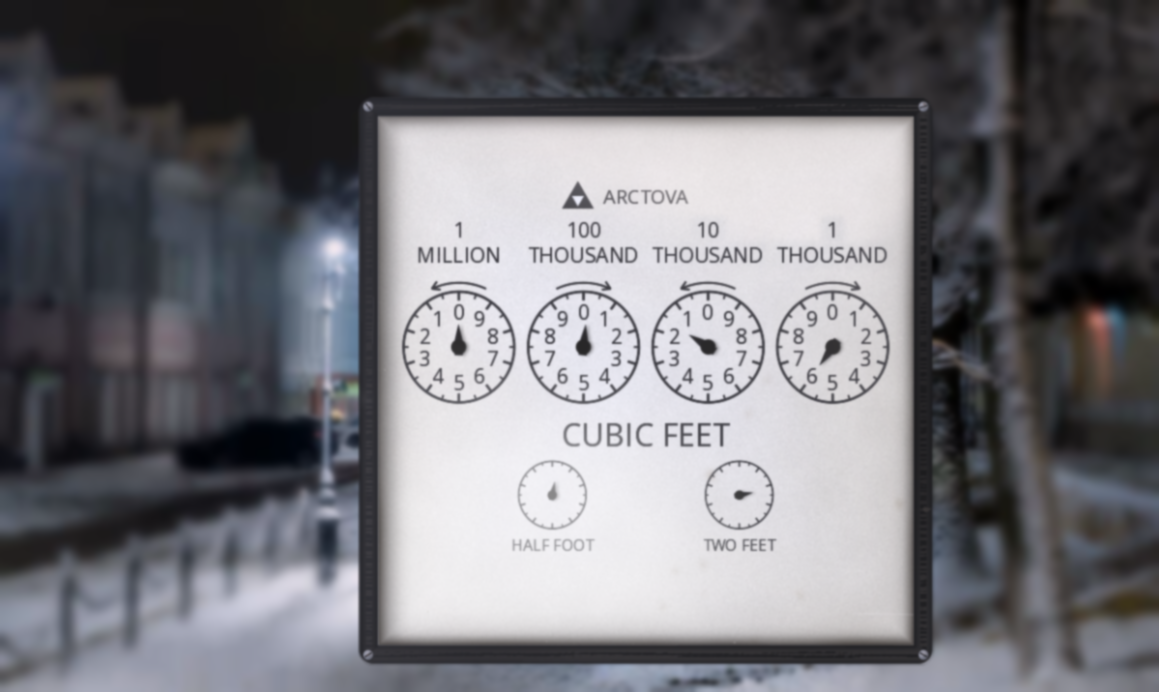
1600 ft³
